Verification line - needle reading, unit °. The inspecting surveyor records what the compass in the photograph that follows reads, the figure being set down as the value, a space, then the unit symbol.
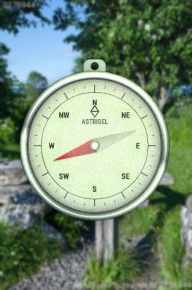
250 °
